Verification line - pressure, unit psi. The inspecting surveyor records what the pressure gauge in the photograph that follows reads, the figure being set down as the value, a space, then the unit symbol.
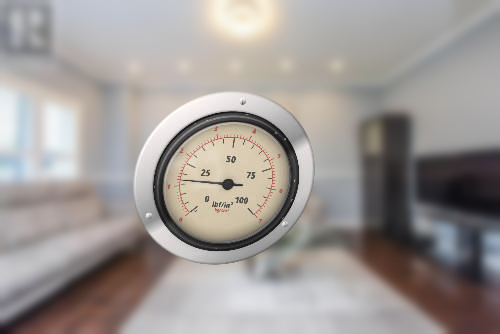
17.5 psi
